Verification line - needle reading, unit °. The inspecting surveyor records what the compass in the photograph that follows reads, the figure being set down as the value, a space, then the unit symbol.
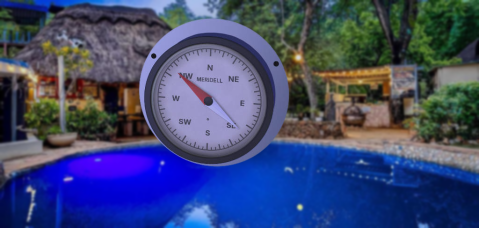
310 °
